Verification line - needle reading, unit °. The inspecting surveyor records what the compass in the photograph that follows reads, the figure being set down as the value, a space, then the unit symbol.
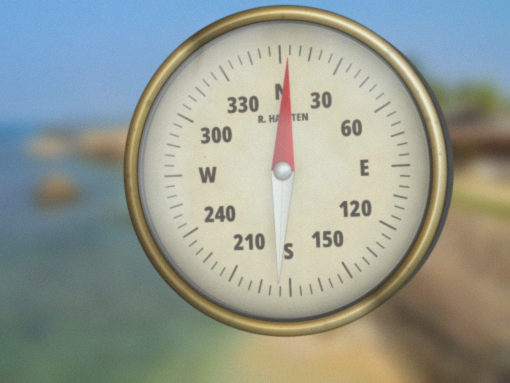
5 °
